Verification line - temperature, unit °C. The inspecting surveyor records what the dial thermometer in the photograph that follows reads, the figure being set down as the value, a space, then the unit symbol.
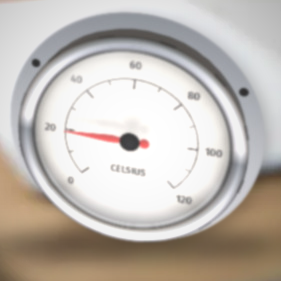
20 °C
